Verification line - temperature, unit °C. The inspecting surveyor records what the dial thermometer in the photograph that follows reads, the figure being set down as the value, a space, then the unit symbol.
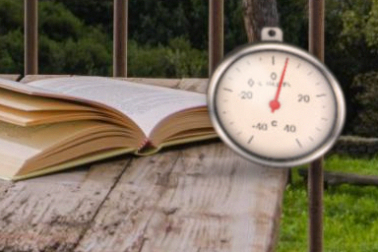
4 °C
